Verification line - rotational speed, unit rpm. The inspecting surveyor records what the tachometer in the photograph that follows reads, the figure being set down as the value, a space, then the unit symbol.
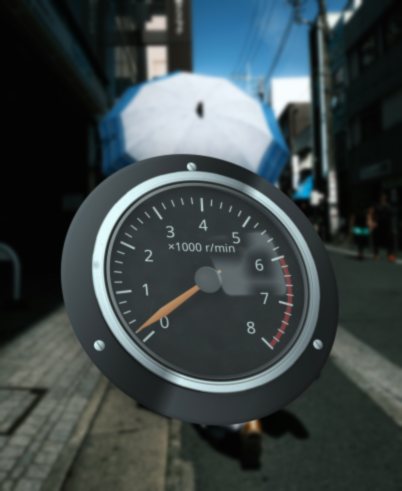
200 rpm
